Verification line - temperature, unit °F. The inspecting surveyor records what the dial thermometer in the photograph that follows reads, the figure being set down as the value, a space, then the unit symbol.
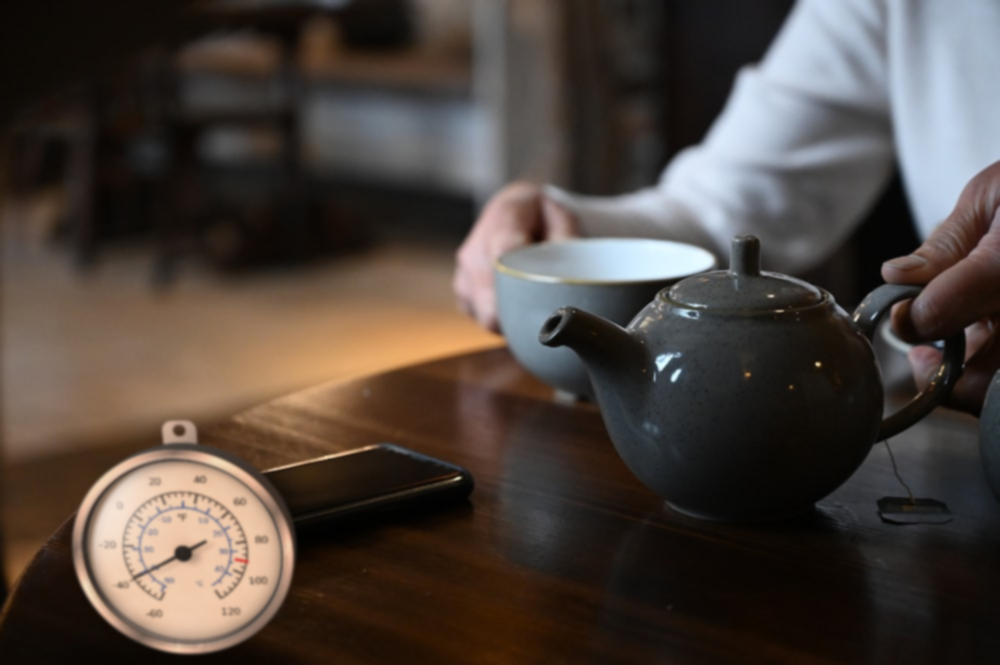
-40 °F
